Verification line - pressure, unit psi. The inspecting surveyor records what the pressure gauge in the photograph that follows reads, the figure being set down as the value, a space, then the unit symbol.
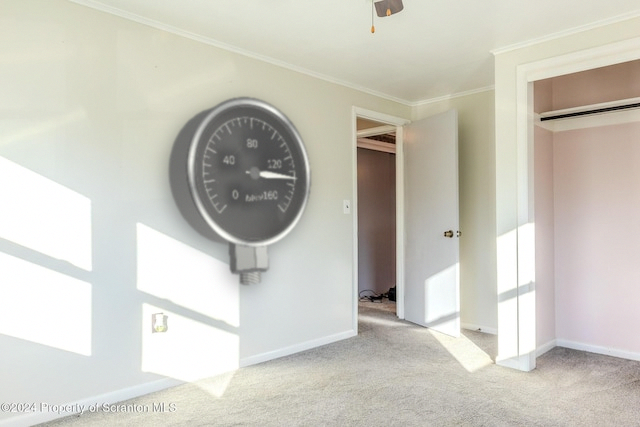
135 psi
